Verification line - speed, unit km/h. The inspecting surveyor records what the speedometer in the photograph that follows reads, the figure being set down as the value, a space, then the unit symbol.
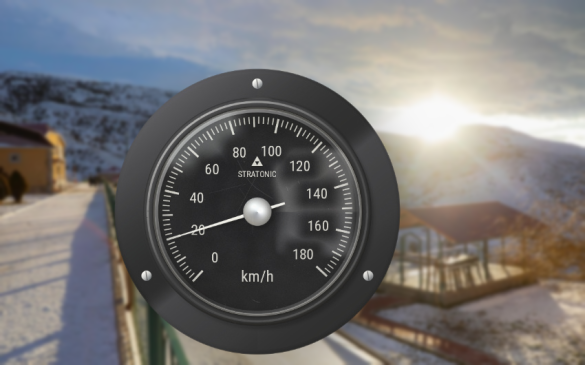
20 km/h
